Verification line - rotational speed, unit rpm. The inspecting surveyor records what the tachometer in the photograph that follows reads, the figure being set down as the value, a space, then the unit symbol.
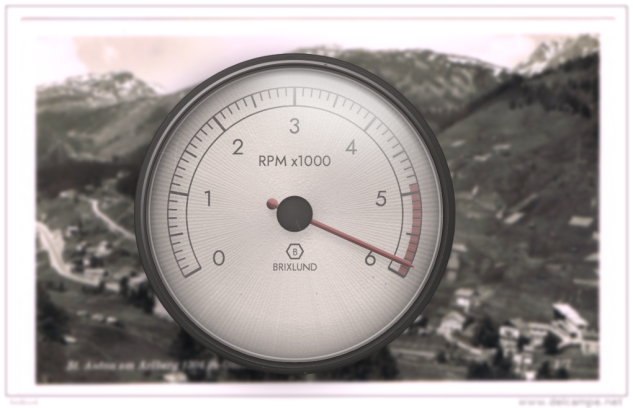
5850 rpm
